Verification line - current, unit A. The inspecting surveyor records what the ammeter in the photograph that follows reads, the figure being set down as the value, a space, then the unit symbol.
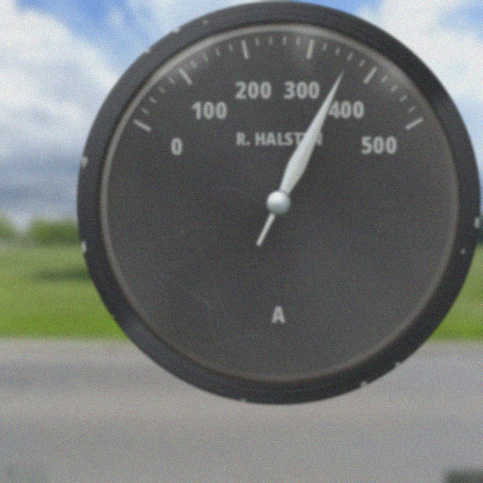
360 A
